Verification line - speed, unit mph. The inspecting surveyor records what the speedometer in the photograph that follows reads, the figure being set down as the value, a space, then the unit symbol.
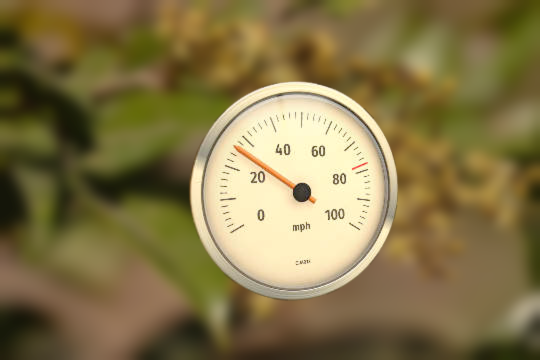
26 mph
